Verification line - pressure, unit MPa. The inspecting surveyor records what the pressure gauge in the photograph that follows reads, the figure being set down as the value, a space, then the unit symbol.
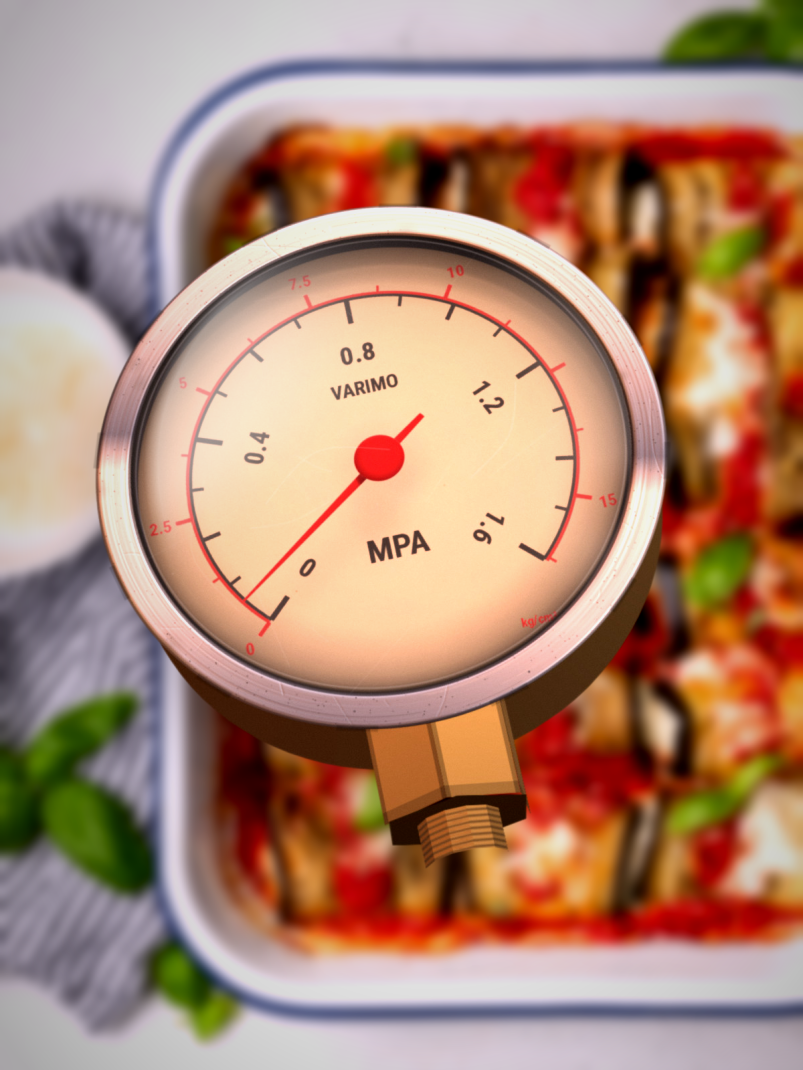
0.05 MPa
